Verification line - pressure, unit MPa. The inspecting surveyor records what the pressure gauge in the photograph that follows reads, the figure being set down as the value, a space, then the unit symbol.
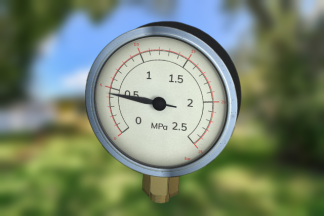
0.45 MPa
